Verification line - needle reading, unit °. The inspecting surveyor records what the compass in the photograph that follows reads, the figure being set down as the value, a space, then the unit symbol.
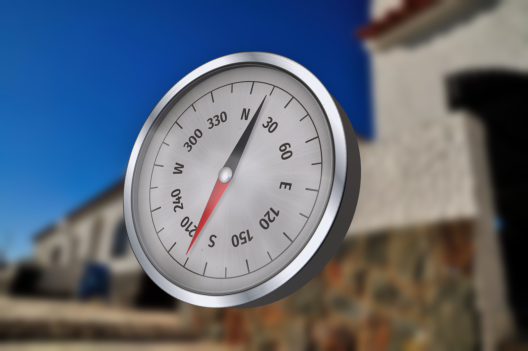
195 °
